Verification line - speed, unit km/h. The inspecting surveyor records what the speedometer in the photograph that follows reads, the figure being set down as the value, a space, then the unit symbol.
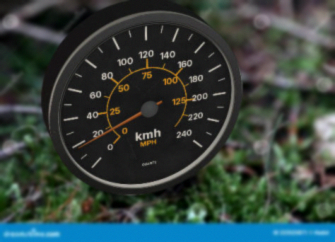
20 km/h
